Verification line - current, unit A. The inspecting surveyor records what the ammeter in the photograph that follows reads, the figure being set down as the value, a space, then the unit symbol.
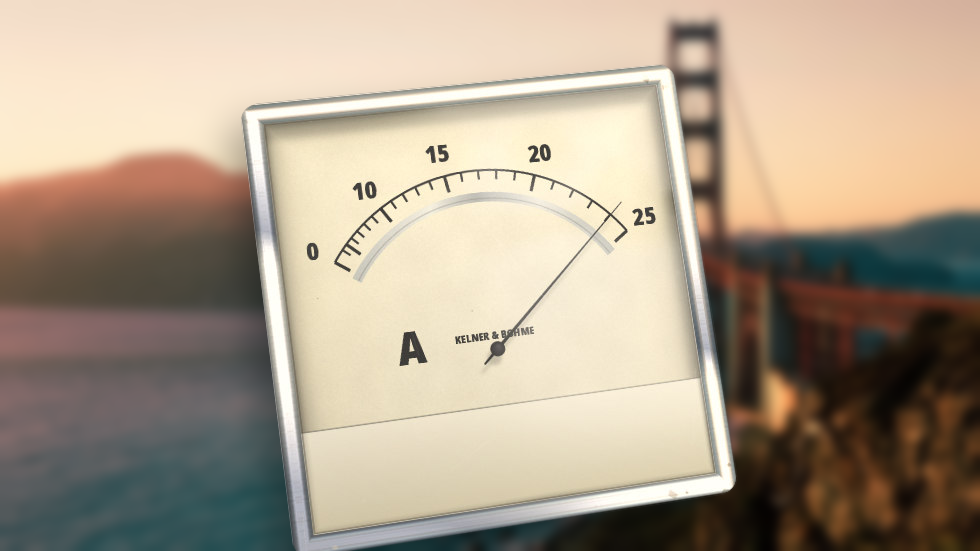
24 A
